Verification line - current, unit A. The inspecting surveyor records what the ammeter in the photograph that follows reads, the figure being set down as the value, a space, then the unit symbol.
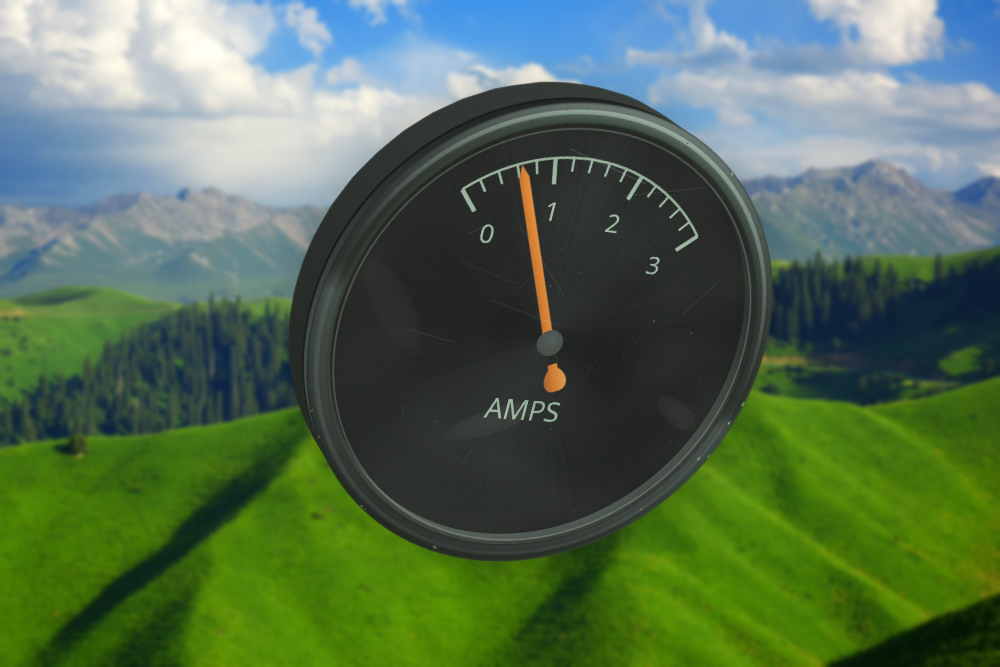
0.6 A
